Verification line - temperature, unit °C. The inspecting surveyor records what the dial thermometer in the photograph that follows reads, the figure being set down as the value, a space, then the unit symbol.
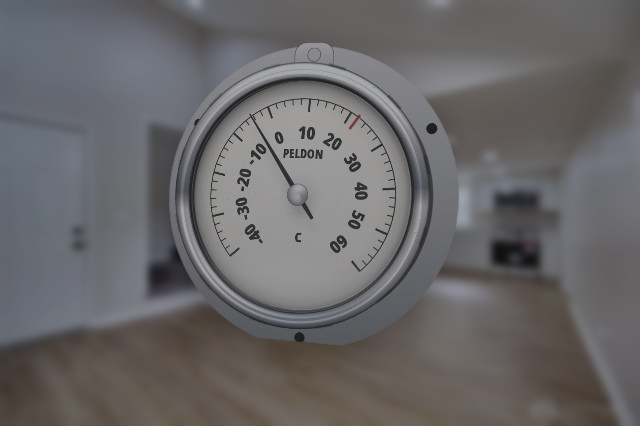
-4 °C
